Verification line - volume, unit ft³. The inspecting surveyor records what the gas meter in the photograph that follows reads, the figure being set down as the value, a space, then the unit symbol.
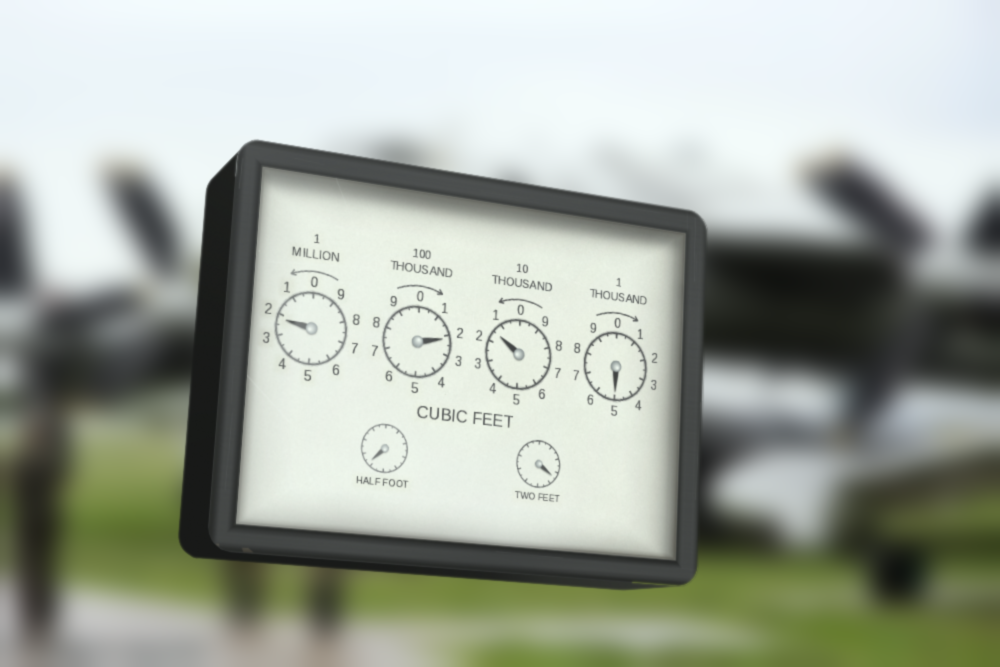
221500 ft³
